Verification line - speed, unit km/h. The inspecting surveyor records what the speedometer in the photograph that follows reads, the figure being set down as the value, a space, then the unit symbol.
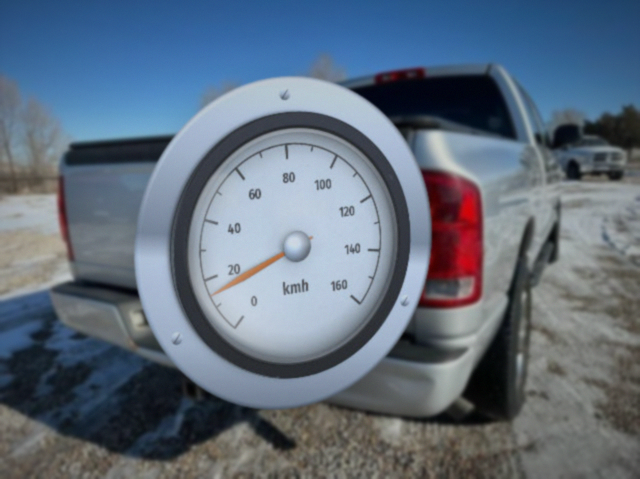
15 km/h
